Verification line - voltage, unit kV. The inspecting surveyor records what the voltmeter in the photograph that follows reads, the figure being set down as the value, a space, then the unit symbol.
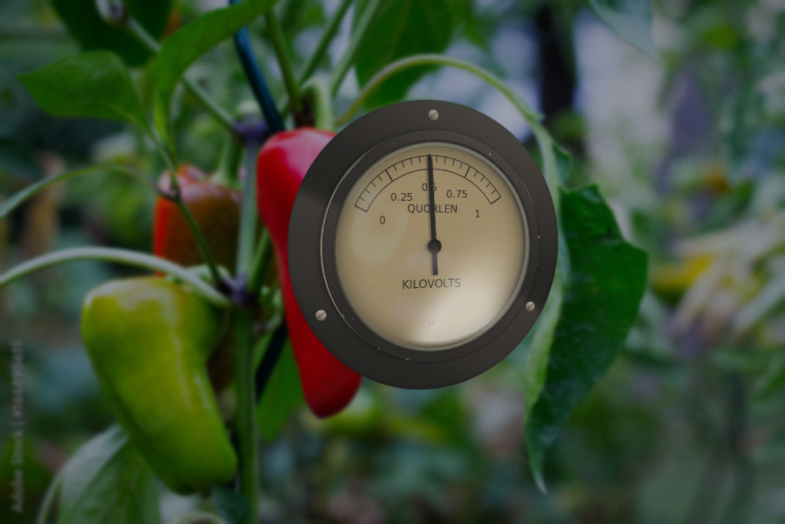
0.5 kV
